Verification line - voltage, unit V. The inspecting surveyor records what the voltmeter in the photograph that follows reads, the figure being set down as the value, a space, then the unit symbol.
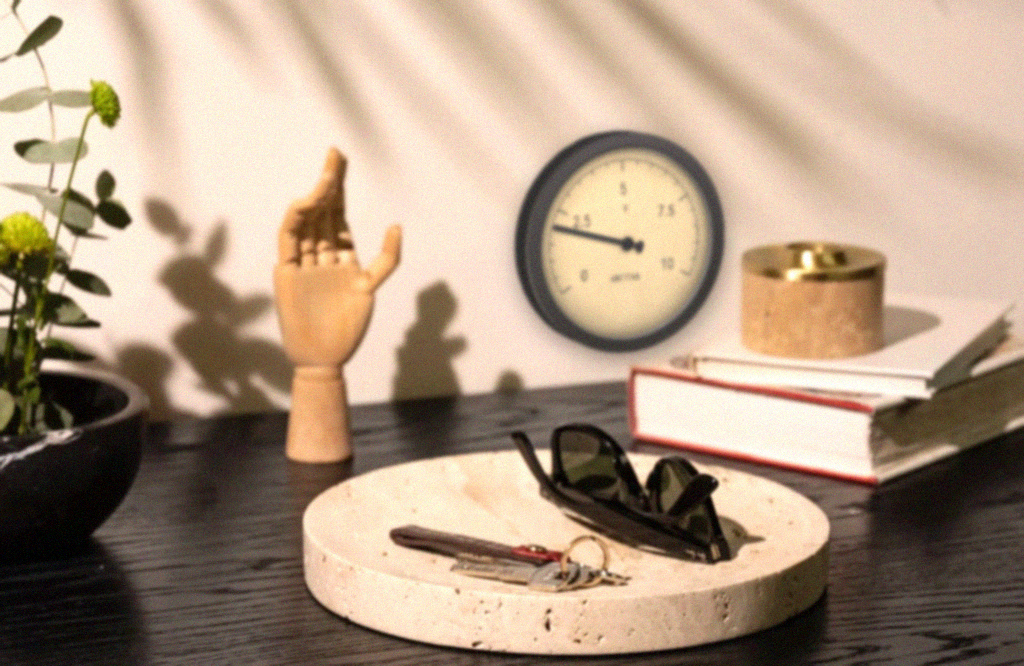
2 V
